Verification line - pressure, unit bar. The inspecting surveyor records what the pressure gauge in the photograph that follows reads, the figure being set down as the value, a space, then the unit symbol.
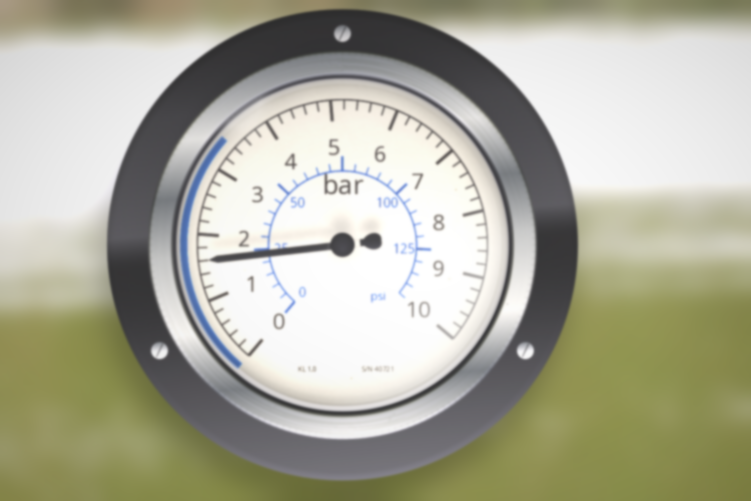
1.6 bar
